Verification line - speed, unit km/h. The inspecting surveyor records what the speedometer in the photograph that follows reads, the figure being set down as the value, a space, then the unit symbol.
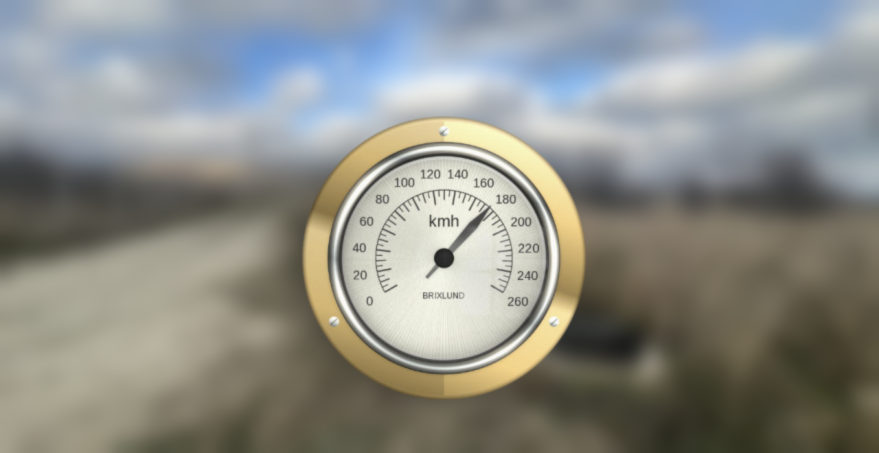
175 km/h
